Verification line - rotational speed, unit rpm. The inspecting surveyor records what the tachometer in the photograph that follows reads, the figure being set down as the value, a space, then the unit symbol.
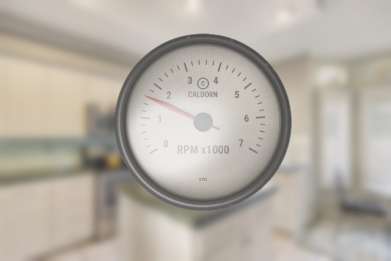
1600 rpm
